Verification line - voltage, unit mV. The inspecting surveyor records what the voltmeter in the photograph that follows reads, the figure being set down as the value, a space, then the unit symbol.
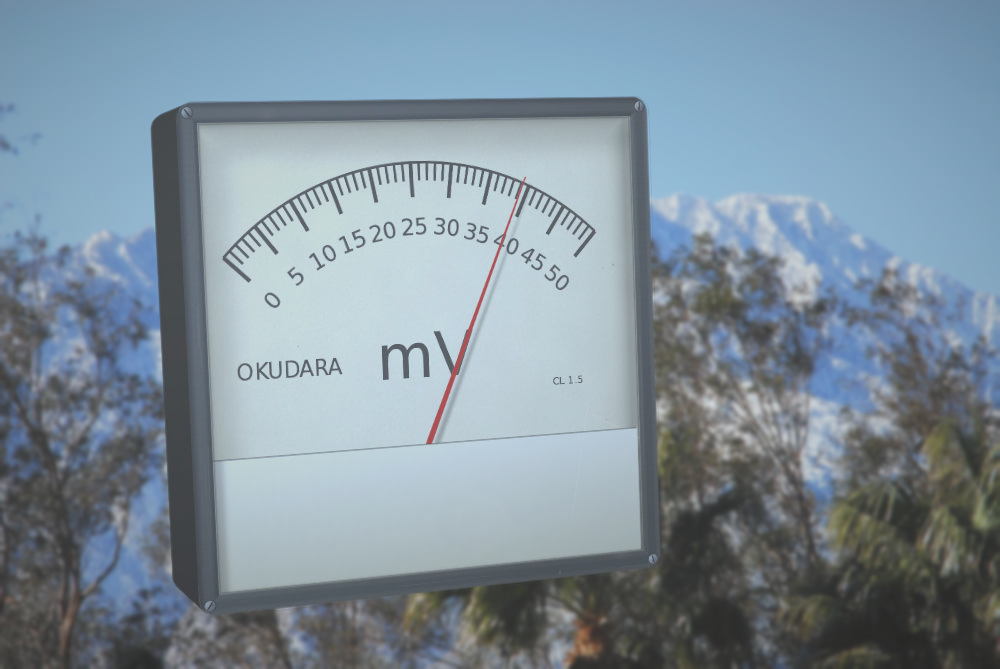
39 mV
